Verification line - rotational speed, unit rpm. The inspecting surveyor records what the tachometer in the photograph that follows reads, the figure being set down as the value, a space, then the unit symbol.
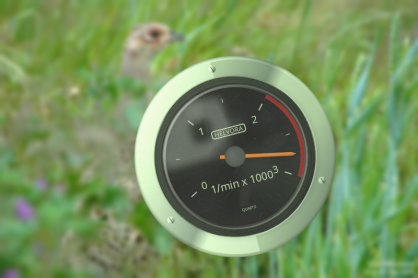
2750 rpm
